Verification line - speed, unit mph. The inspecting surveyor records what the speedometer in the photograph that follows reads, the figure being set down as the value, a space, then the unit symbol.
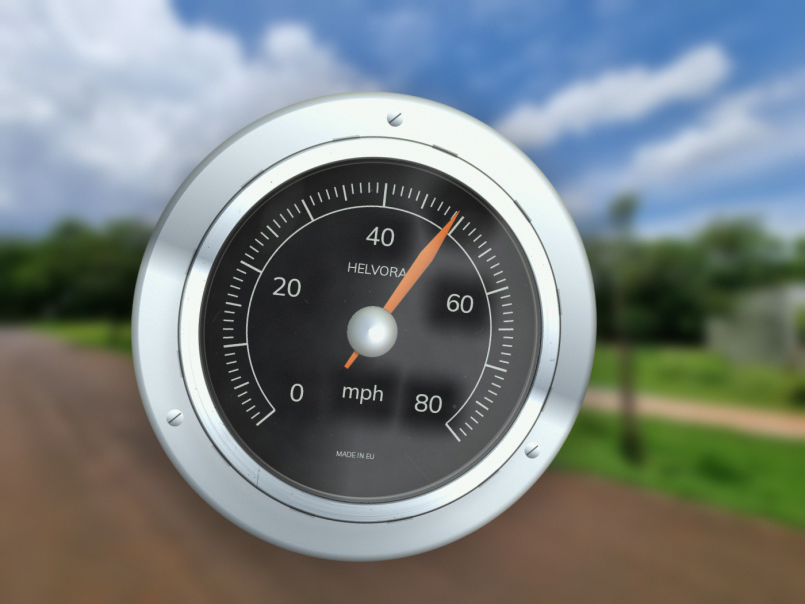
49 mph
